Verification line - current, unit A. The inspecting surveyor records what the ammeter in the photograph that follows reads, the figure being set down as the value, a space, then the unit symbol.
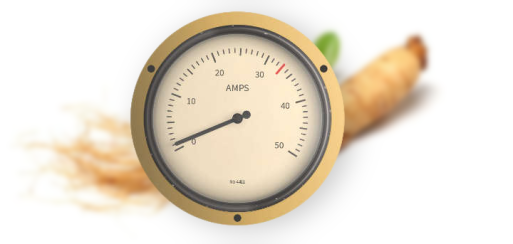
1 A
